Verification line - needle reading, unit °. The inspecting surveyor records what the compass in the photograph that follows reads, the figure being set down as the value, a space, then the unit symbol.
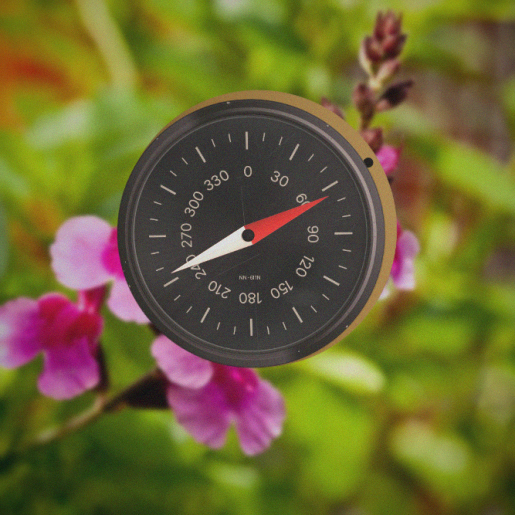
65 °
